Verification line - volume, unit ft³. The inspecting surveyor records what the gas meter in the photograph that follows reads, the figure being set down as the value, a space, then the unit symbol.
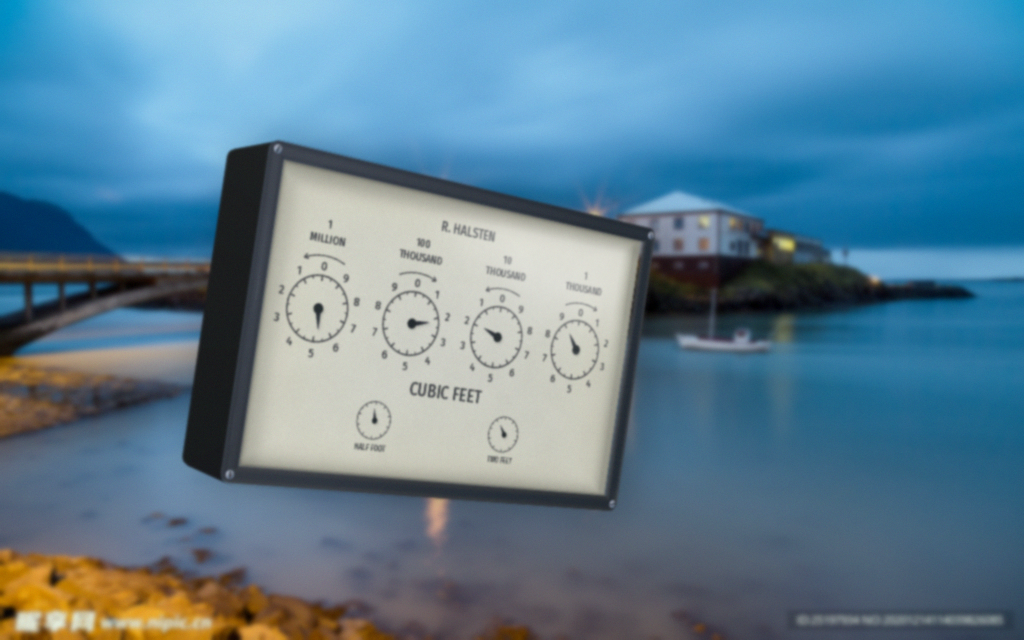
521900 ft³
